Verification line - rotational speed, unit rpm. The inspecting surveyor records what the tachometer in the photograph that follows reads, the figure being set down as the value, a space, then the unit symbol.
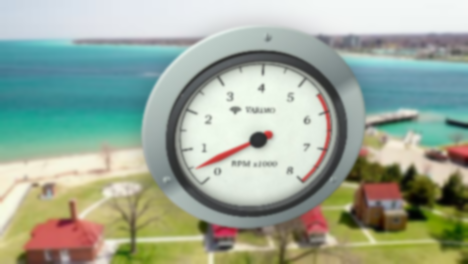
500 rpm
